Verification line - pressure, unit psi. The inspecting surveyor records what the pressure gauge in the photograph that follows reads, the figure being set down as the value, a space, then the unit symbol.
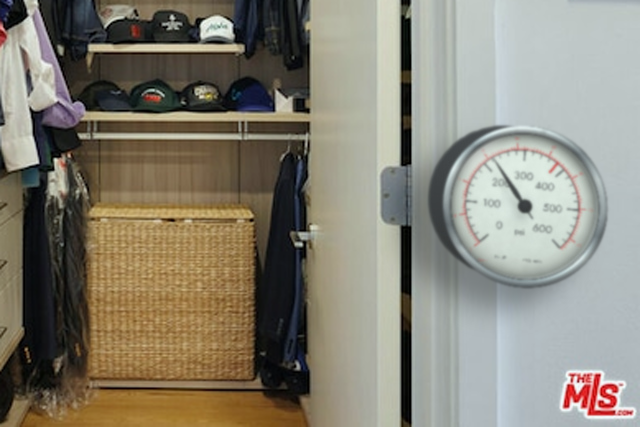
220 psi
